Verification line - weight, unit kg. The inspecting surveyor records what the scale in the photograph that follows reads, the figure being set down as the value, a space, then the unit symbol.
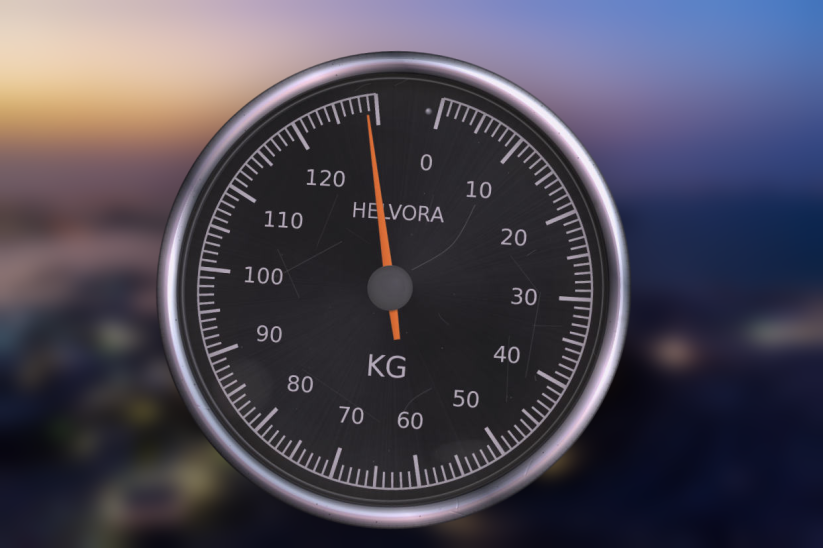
129 kg
